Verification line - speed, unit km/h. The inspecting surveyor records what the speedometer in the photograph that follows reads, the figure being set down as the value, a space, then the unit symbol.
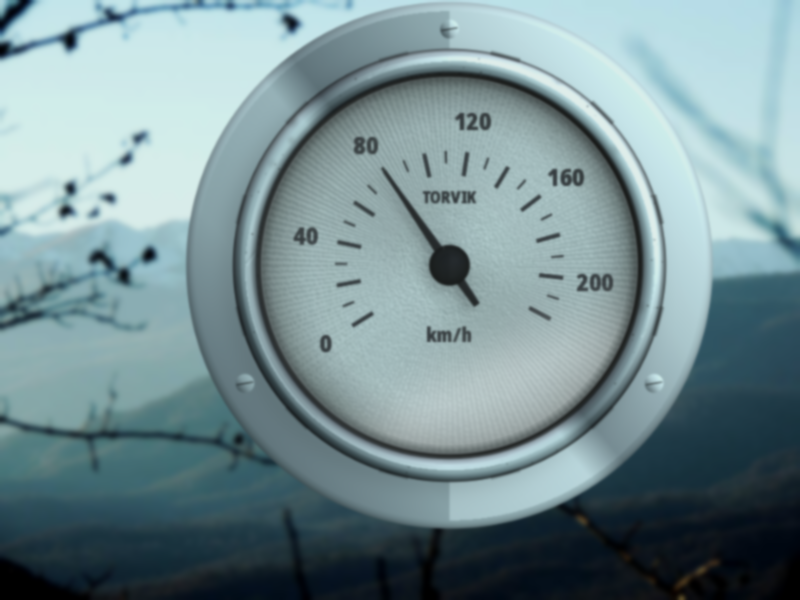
80 km/h
